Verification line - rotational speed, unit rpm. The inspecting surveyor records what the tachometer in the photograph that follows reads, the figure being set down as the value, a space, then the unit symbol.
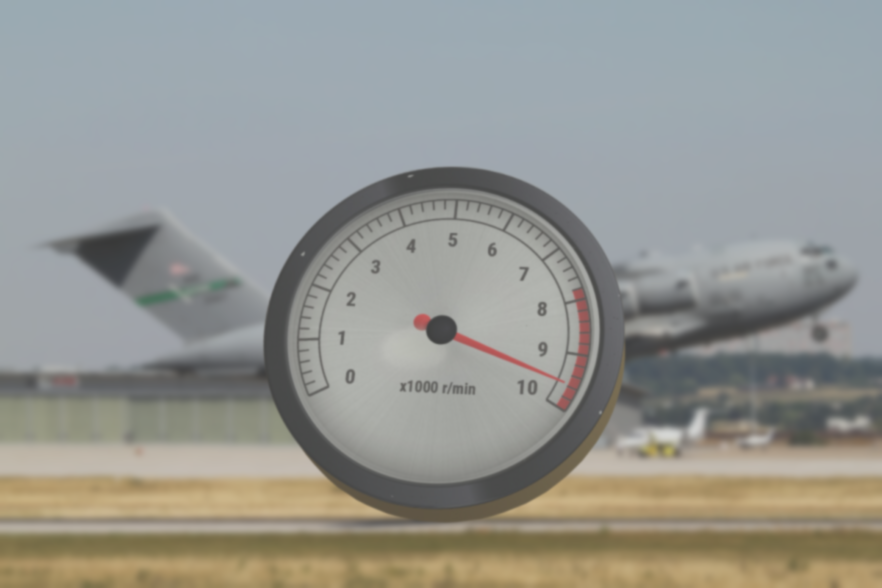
9600 rpm
